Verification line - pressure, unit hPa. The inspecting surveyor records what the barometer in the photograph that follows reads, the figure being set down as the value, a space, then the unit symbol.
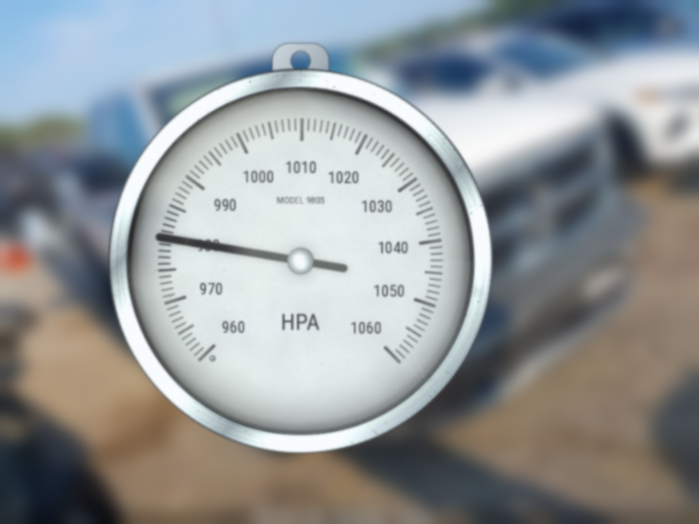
980 hPa
